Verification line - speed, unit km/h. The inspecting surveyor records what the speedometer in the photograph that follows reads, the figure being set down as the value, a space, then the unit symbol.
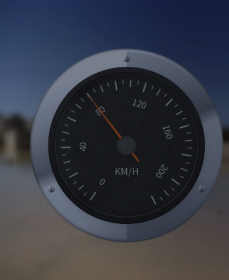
80 km/h
